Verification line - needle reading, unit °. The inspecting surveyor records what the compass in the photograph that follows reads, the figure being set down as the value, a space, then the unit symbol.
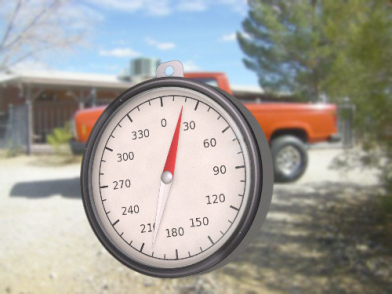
20 °
